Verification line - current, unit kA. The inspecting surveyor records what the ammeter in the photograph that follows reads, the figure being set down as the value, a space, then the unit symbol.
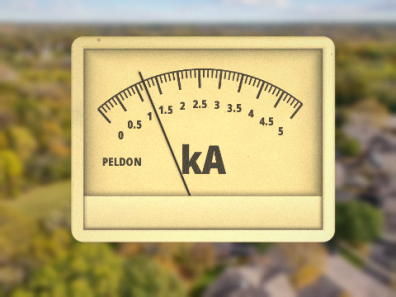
1.2 kA
